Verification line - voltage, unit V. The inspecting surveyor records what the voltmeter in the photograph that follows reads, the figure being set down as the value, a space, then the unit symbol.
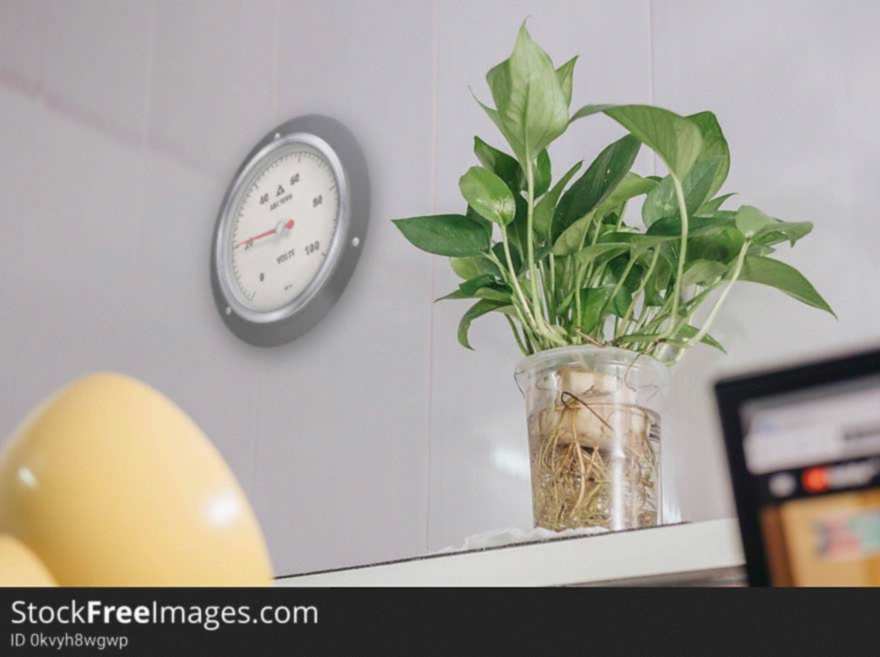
20 V
